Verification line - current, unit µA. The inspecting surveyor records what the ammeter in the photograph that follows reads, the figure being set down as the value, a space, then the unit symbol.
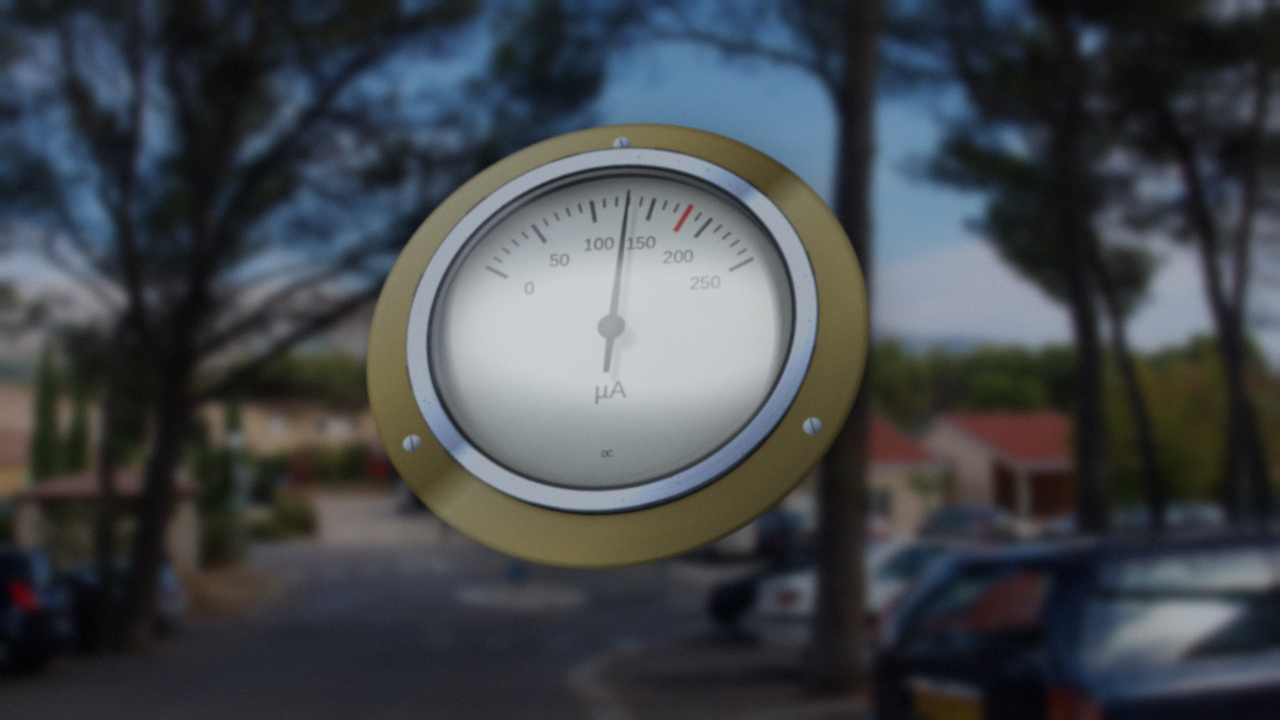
130 µA
